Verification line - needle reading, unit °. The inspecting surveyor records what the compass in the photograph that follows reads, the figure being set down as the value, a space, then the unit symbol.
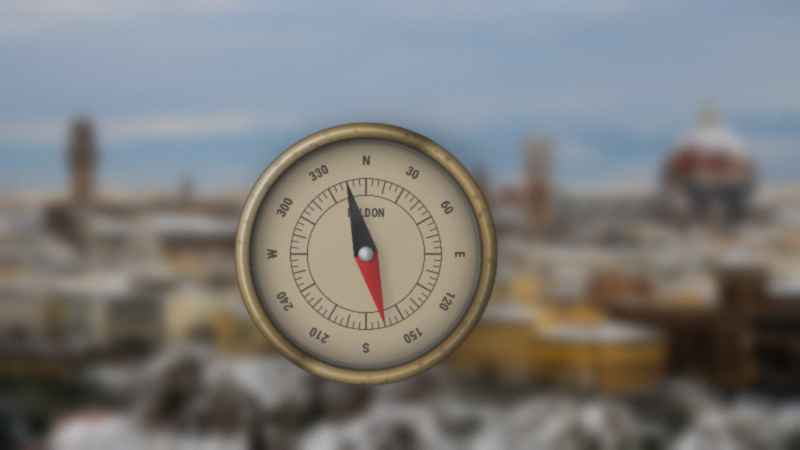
165 °
